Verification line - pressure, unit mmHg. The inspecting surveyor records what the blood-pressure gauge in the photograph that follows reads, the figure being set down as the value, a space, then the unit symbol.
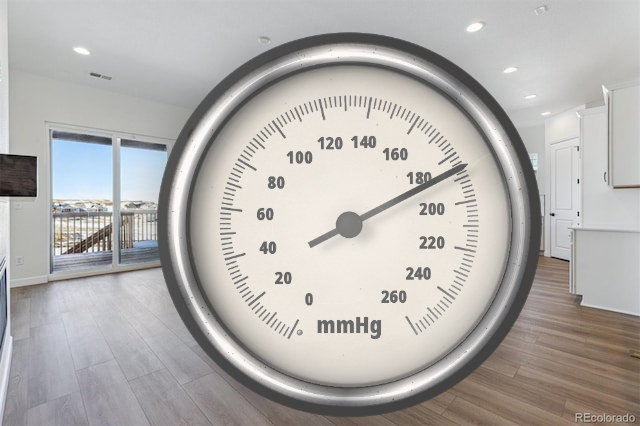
186 mmHg
